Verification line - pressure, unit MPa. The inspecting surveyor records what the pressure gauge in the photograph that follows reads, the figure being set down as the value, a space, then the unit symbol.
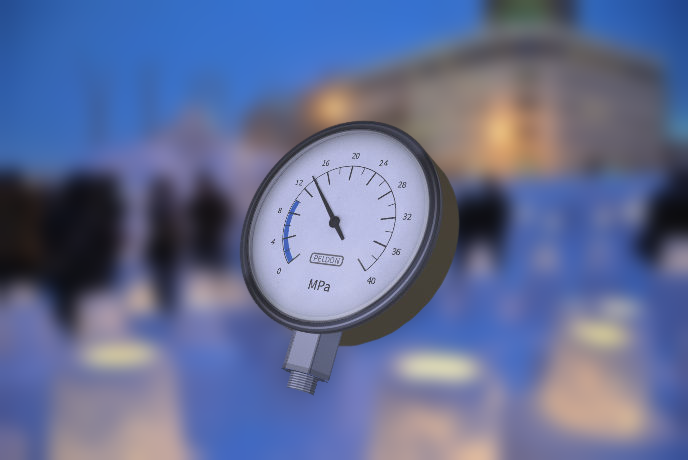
14 MPa
